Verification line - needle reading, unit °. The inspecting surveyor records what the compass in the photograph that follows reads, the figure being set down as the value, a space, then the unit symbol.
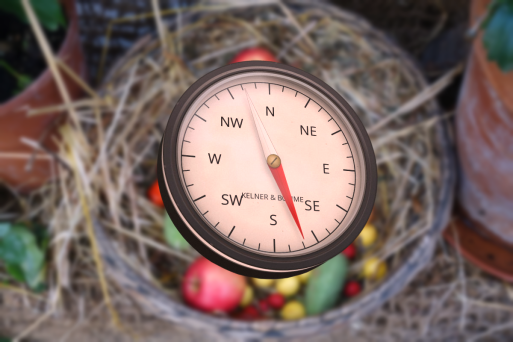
160 °
